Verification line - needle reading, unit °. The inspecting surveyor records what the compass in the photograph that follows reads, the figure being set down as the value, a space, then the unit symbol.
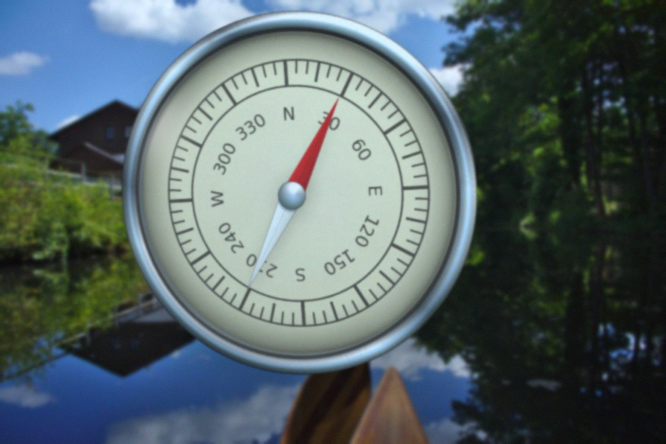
30 °
